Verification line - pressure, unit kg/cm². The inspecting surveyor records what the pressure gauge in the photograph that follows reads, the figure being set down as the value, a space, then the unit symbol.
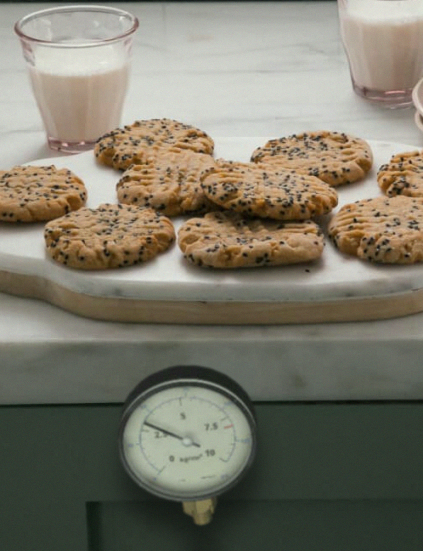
3 kg/cm²
